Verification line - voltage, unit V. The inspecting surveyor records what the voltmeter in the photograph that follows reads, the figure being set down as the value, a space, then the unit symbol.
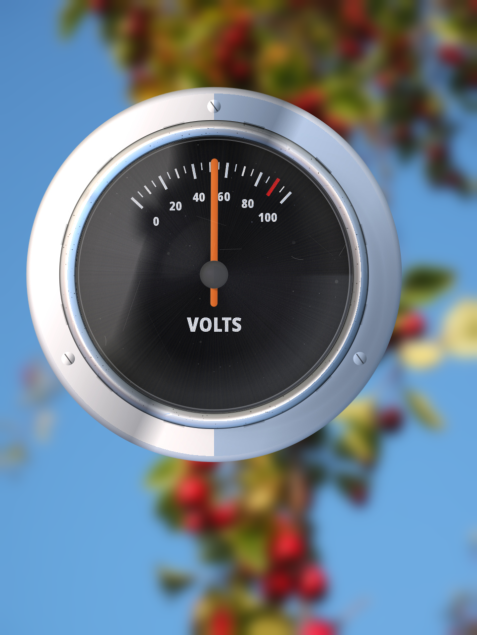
52.5 V
